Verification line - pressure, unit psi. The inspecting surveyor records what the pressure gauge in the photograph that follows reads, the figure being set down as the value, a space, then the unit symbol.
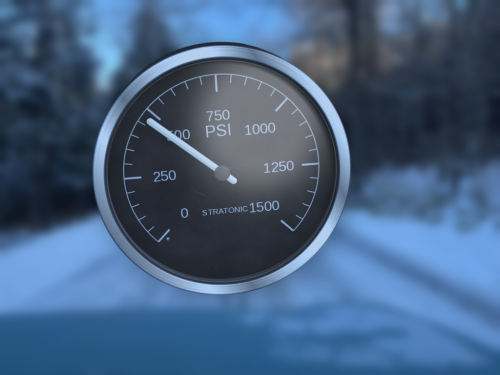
475 psi
